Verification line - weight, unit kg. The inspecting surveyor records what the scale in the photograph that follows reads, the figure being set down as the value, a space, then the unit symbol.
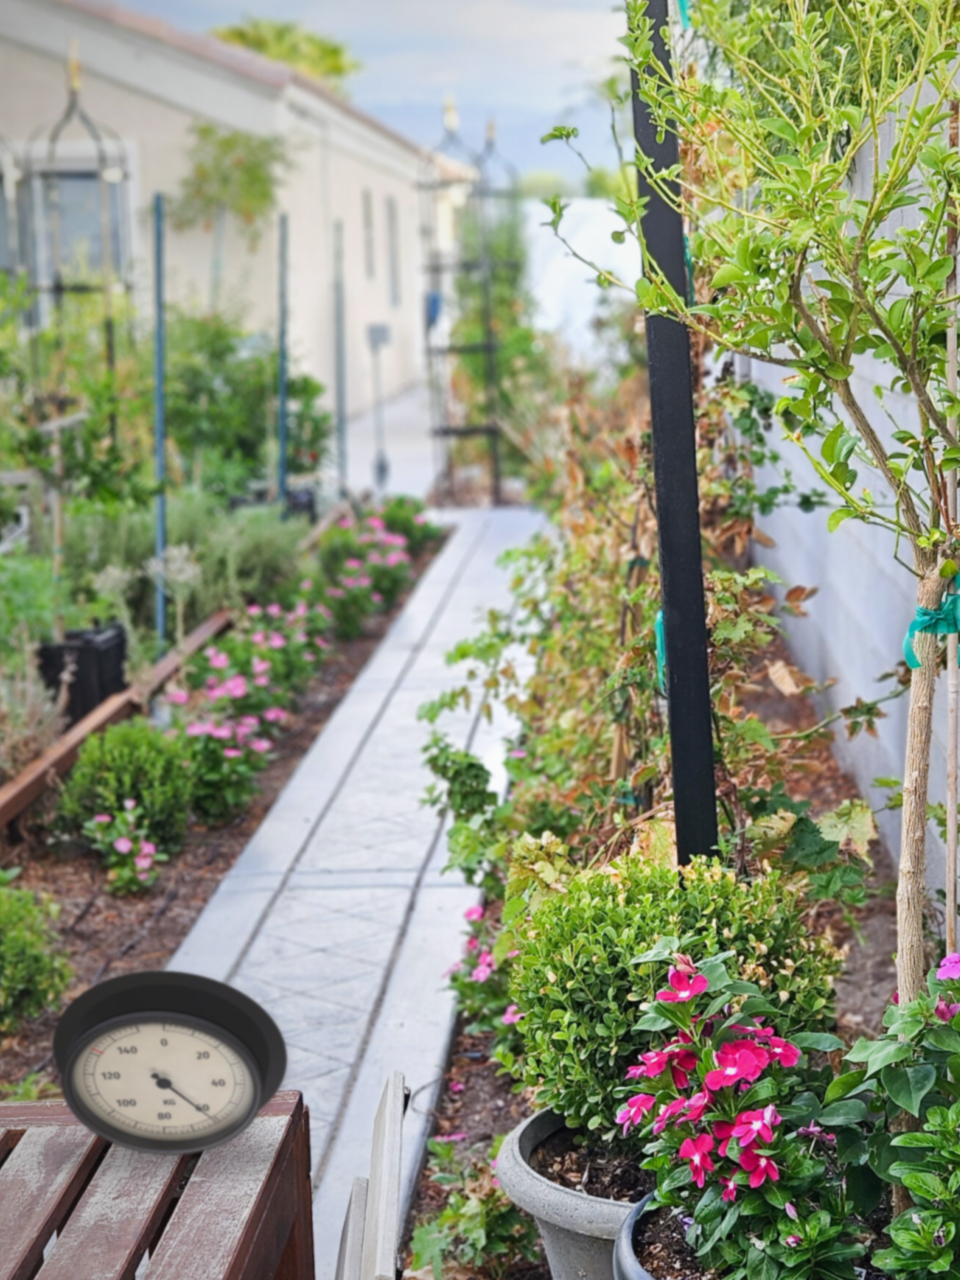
60 kg
